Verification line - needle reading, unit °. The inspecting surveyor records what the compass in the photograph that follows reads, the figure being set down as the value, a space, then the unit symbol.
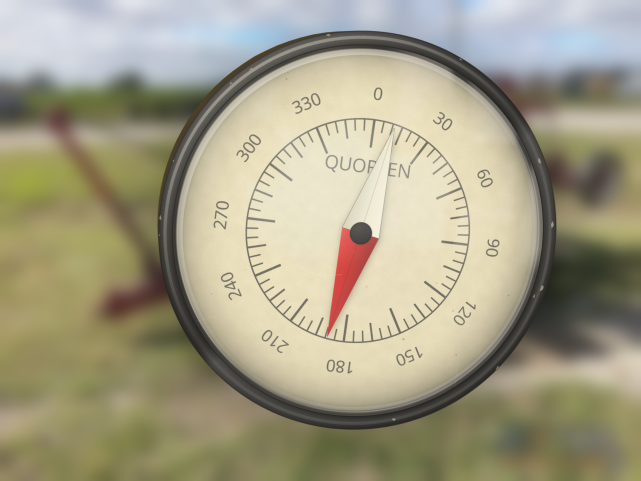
190 °
